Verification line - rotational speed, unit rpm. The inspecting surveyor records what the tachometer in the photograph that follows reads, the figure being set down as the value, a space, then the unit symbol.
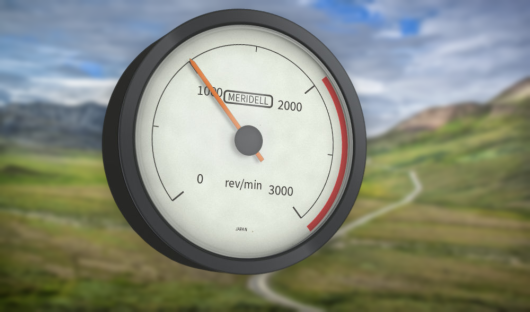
1000 rpm
